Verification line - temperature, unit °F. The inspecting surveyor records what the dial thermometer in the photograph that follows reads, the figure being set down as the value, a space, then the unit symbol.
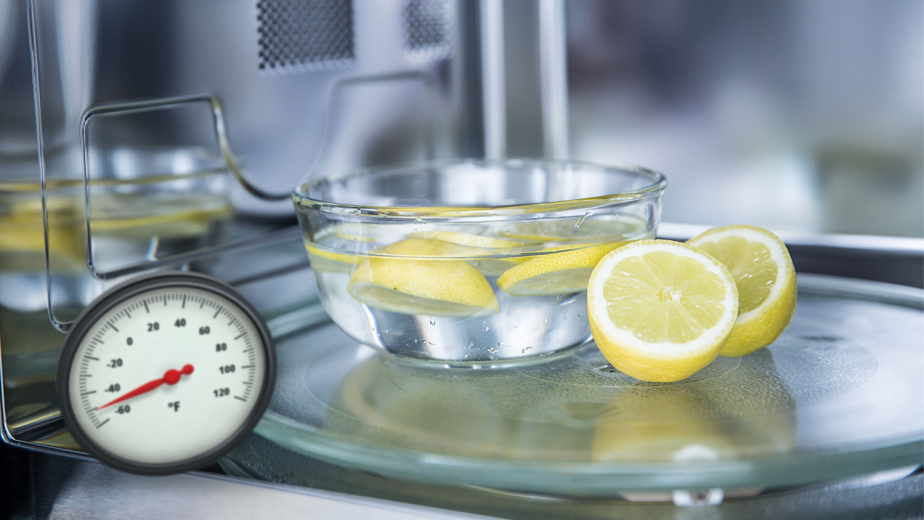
-50 °F
